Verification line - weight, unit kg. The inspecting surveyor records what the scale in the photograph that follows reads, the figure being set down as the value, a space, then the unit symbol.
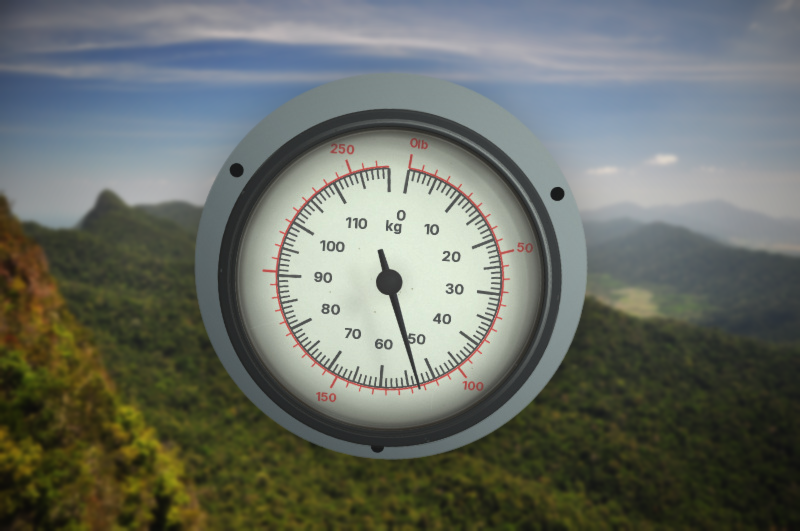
53 kg
